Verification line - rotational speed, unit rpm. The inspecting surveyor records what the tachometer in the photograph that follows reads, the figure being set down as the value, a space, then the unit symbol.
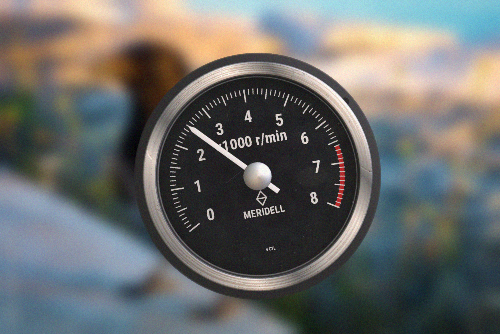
2500 rpm
